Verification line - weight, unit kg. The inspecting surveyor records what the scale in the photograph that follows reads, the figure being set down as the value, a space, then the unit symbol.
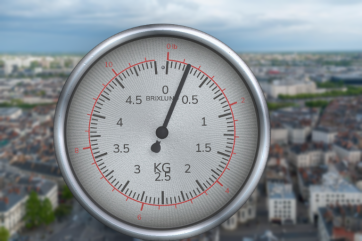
0.25 kg
